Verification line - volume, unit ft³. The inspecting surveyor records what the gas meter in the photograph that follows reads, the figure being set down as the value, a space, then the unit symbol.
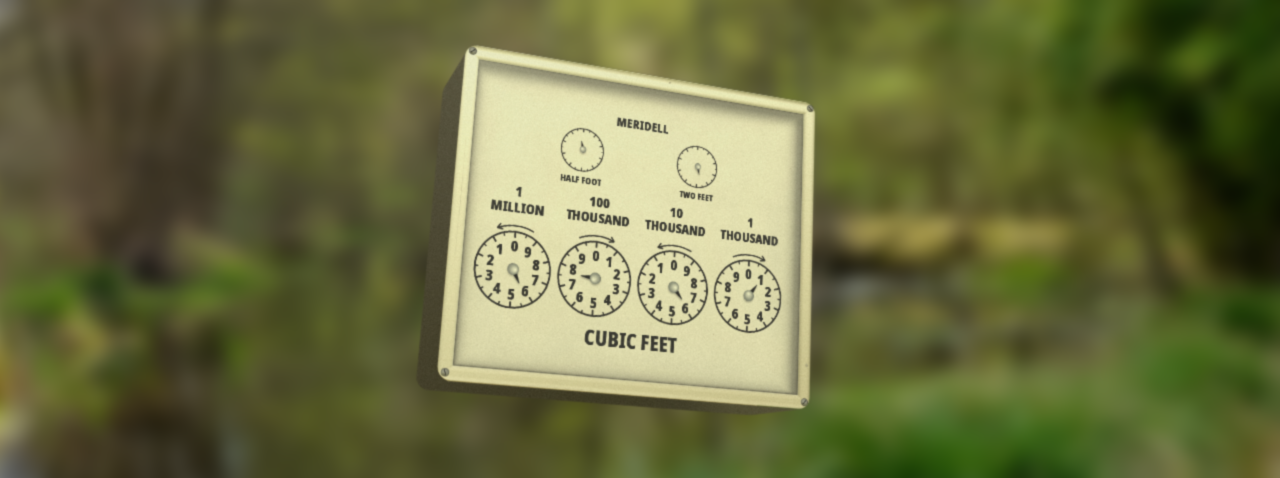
576100 ft³
